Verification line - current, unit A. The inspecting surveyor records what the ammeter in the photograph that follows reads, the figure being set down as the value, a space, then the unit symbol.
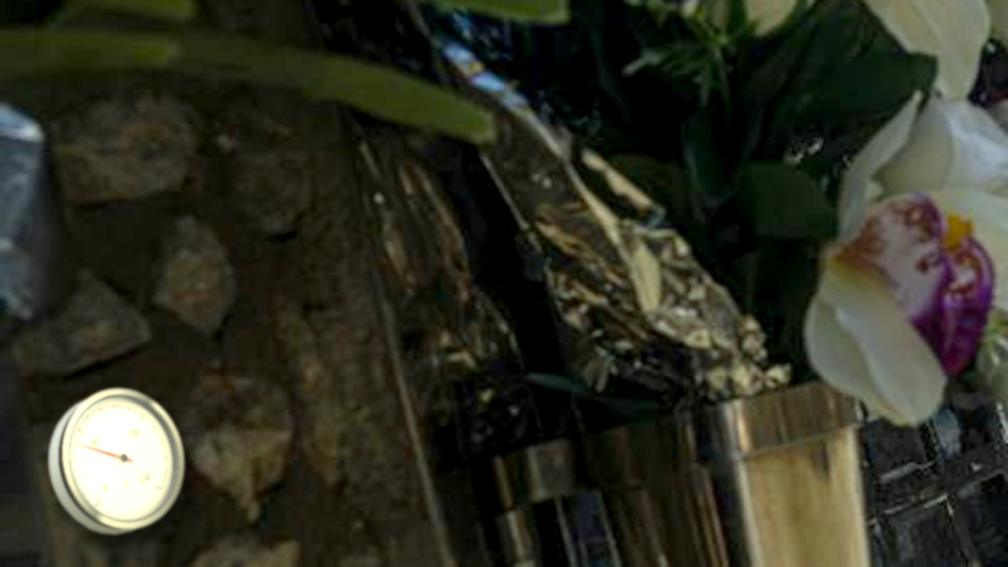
40 A
